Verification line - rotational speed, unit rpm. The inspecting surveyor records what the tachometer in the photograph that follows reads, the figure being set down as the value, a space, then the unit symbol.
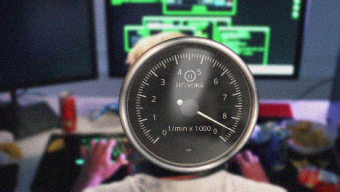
8500 rpm
